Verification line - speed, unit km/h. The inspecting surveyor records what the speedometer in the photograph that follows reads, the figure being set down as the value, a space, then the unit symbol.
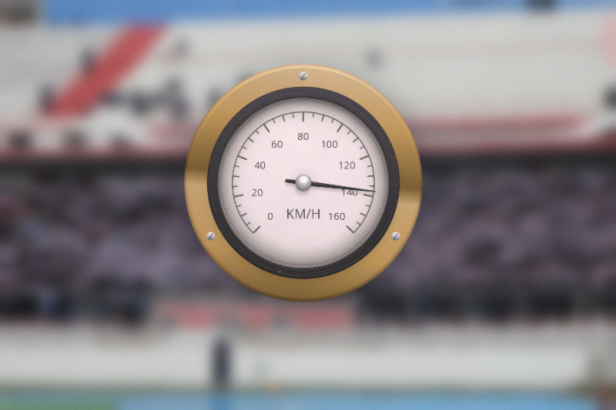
137.5 km/h
